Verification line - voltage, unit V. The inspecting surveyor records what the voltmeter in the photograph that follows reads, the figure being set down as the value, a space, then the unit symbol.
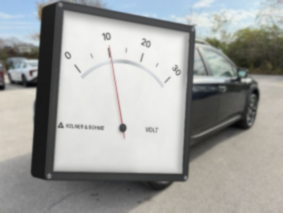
10 V
